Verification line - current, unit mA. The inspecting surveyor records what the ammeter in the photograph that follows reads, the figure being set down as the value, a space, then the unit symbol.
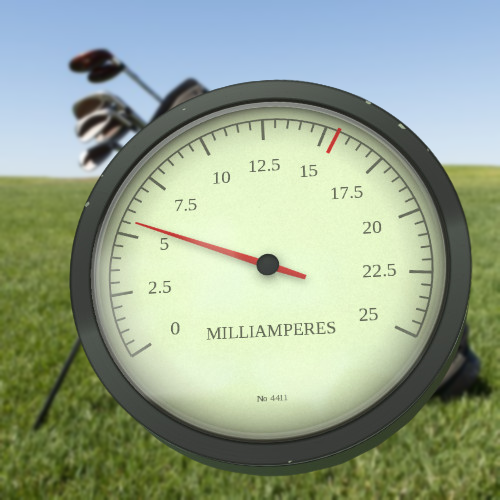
5.5 mA
